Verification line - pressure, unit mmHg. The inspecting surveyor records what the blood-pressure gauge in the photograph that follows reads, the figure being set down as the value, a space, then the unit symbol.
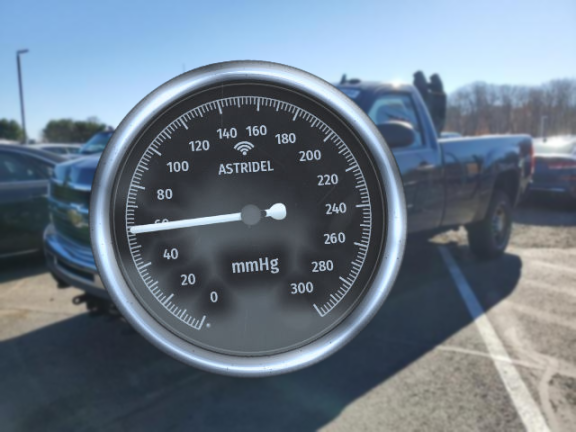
58 mmHg
